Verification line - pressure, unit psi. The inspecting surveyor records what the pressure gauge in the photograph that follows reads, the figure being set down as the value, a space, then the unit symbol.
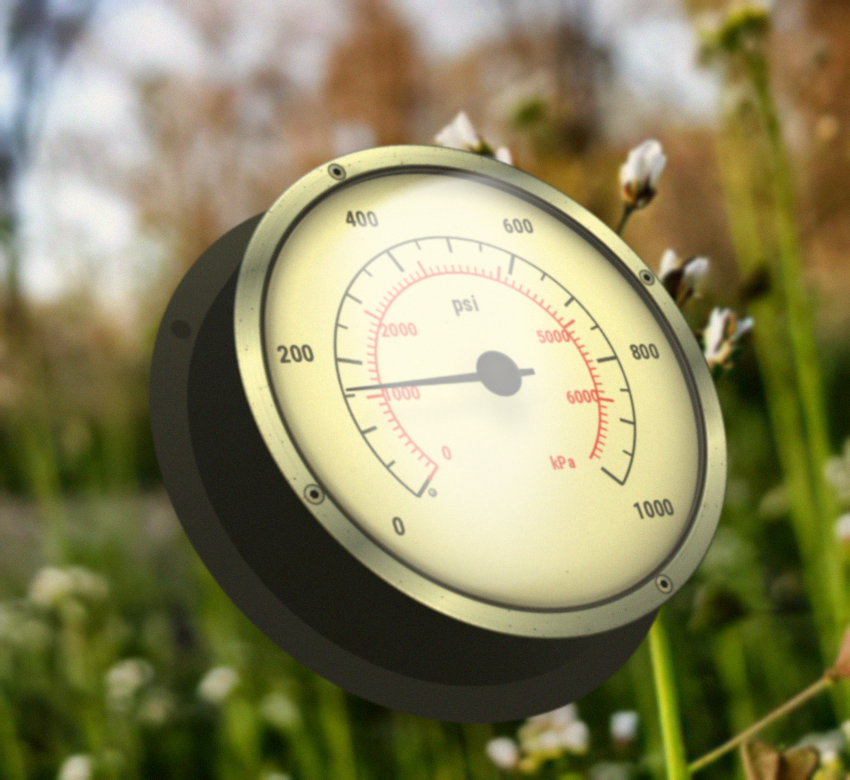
150 psi
